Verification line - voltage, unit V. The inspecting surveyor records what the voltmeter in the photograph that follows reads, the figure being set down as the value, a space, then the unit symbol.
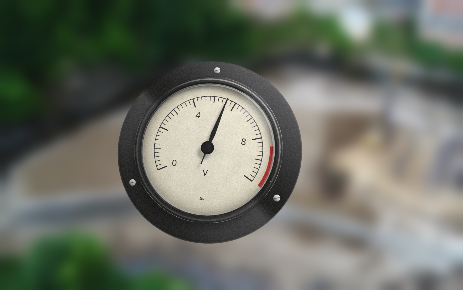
5.6 V
